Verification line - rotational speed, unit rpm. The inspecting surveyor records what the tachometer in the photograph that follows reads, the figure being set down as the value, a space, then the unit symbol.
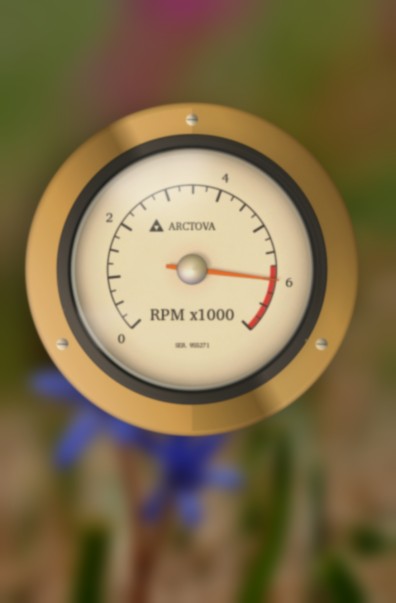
6000 rpm
